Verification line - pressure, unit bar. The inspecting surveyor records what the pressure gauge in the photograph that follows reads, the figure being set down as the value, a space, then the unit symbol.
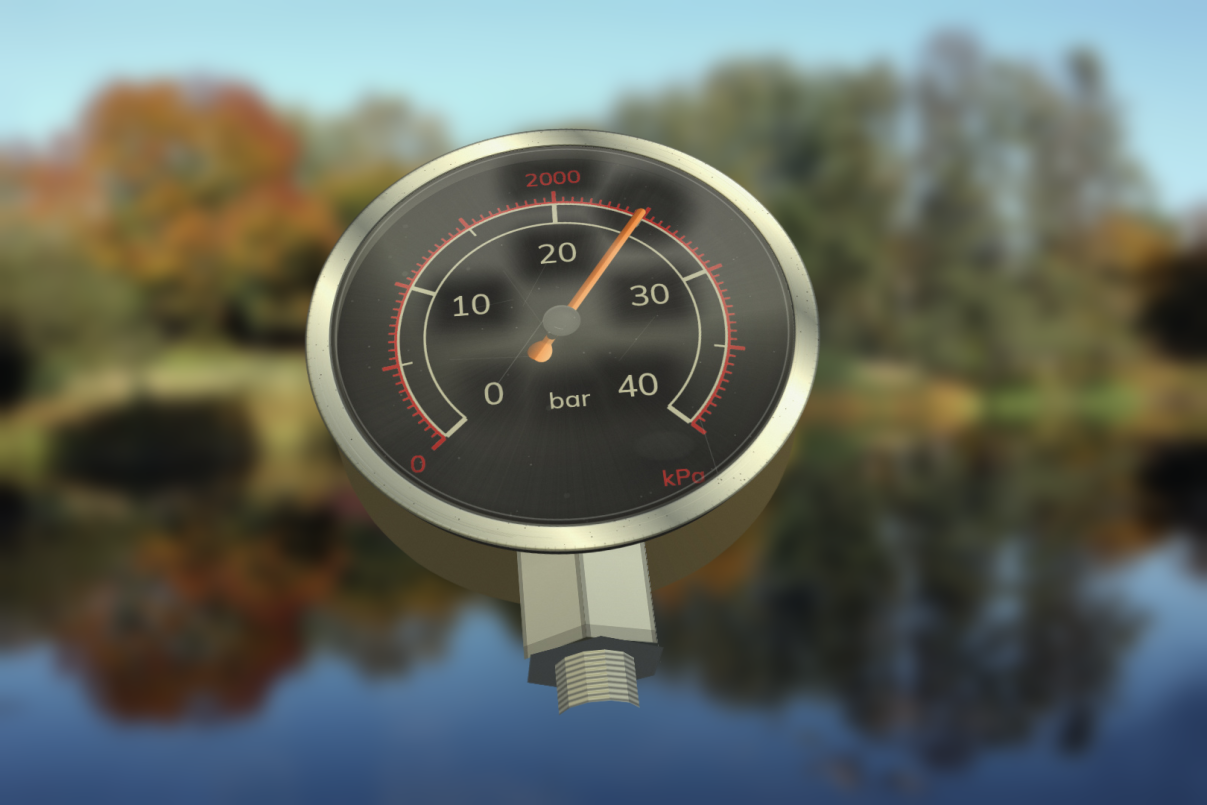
25 bar
